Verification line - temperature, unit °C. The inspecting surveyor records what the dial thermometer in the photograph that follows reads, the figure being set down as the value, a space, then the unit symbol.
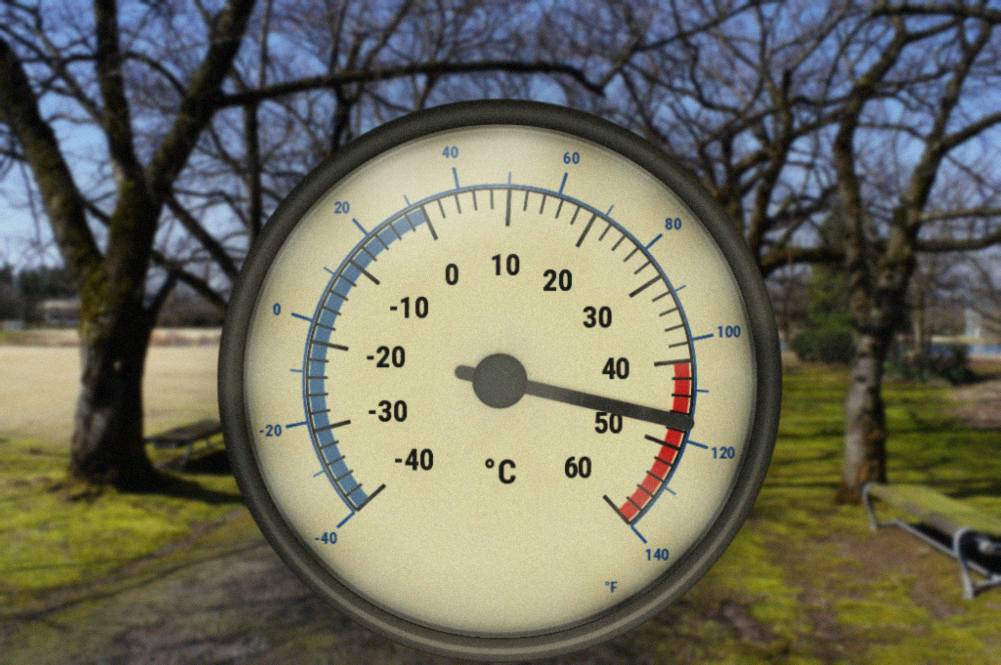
47 °C
